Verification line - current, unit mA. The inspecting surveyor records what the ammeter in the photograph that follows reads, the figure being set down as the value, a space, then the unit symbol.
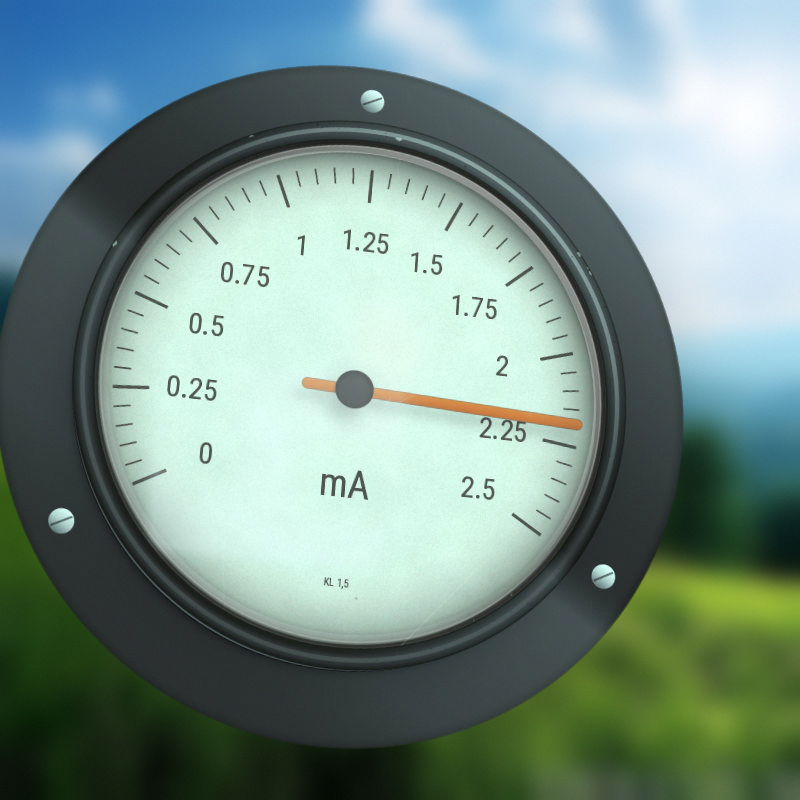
2.2 mA
